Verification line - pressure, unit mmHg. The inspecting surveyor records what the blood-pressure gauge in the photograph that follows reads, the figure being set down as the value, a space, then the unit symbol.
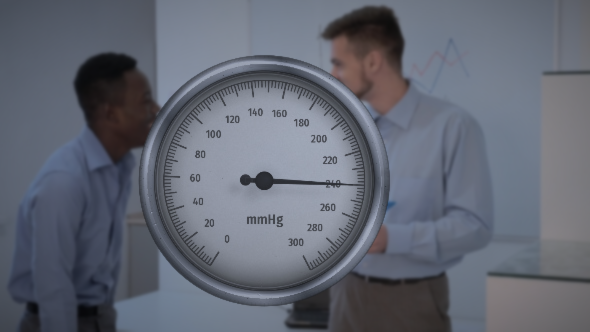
240 mmHg
